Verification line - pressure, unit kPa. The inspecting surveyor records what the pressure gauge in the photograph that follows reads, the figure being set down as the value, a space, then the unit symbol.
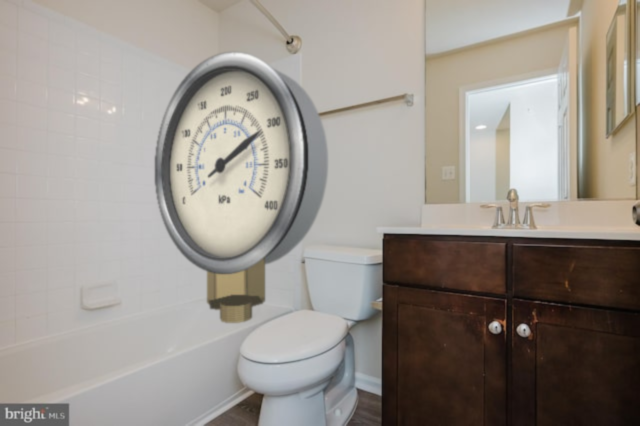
300 kPa
